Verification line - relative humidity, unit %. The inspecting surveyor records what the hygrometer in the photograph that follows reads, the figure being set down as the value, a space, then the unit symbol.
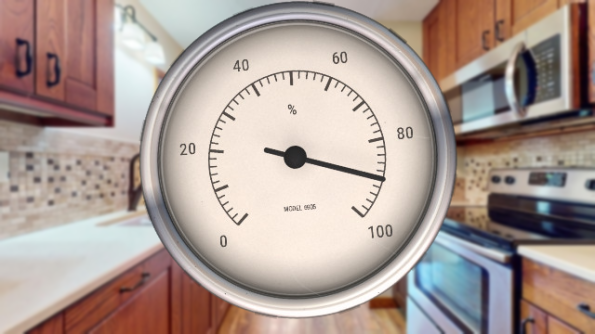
90 %
